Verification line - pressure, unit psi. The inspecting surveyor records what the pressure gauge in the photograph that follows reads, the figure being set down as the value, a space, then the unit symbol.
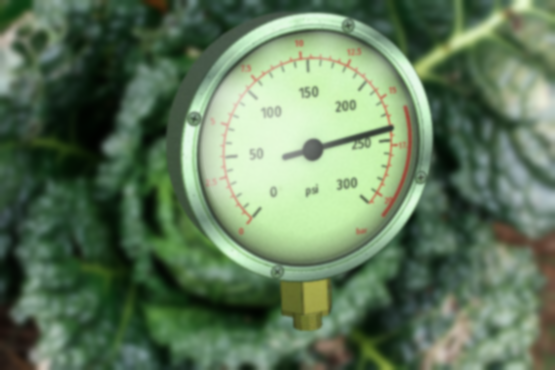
240 psi
